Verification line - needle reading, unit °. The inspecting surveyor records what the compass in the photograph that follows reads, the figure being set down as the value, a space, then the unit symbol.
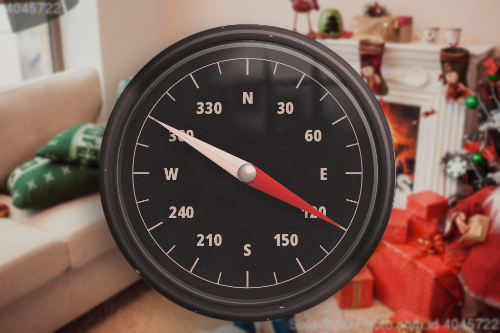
120 °
